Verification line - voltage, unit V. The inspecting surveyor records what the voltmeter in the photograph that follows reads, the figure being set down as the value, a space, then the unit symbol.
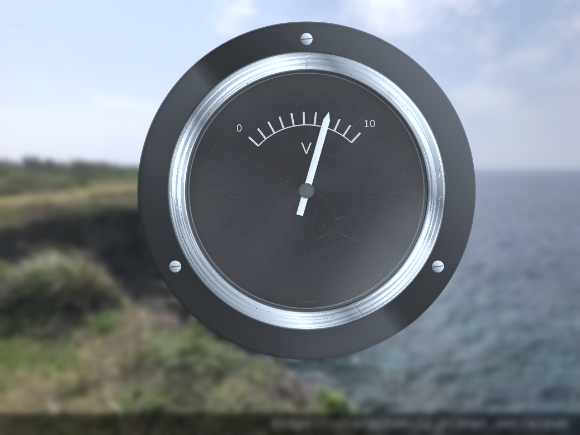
7 V
